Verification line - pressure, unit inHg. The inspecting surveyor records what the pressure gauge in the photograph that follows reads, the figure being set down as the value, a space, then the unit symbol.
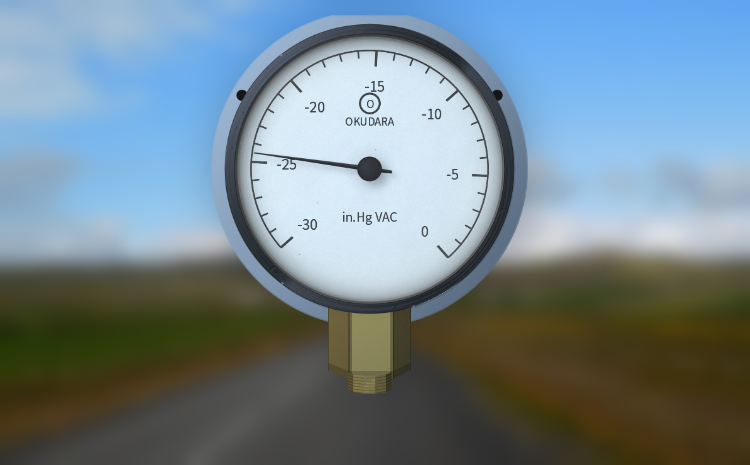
-24.5 inHg
